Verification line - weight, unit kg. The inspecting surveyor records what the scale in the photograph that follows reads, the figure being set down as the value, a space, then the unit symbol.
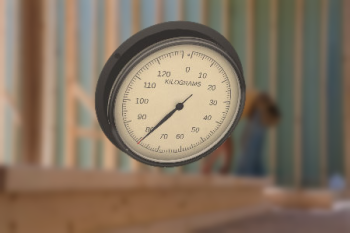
80 kg
